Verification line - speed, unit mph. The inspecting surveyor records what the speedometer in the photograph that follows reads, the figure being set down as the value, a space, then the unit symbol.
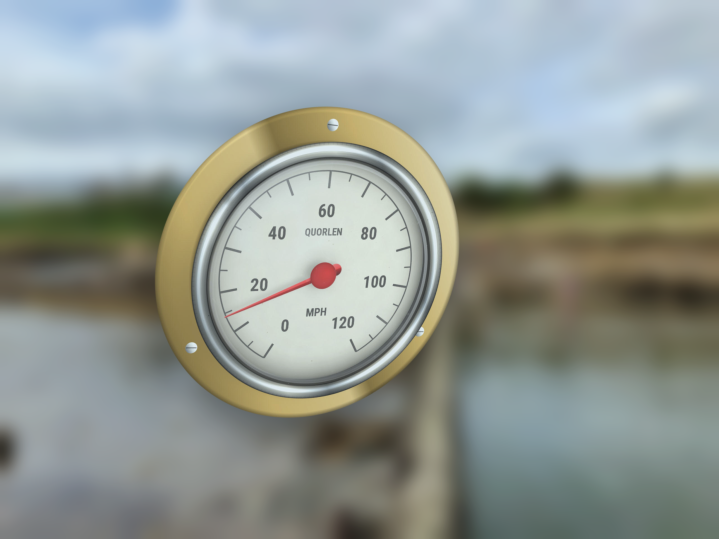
15 mph
